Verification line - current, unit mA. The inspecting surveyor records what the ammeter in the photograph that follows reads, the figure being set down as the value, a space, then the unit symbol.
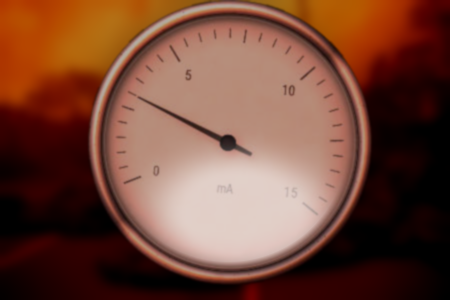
3 mA
